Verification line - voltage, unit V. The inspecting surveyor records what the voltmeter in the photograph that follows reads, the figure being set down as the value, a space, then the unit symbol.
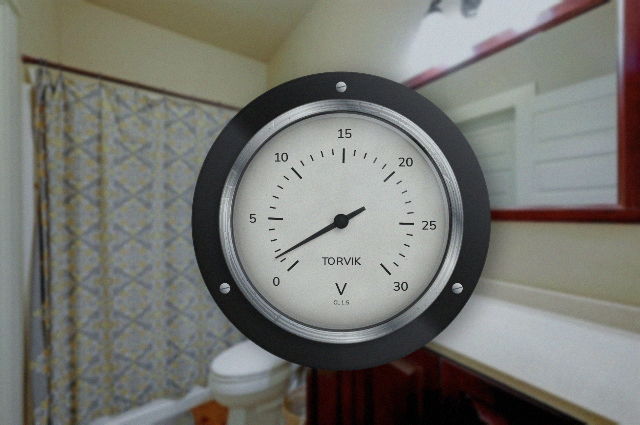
1.5 V
